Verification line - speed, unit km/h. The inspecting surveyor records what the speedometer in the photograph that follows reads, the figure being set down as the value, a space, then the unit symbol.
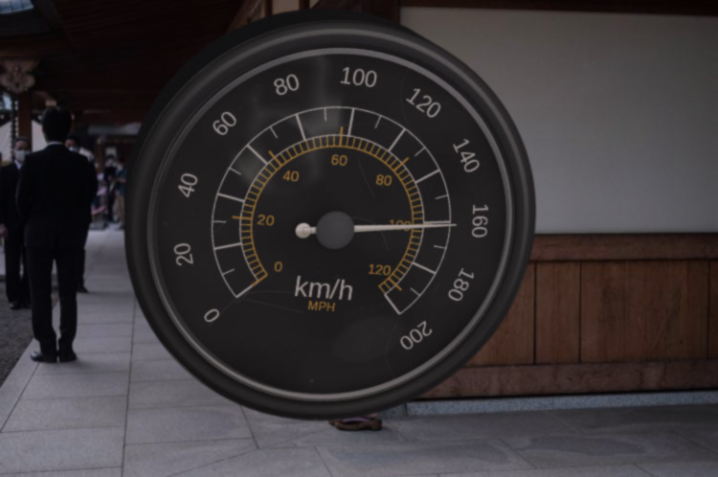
160 km/h
